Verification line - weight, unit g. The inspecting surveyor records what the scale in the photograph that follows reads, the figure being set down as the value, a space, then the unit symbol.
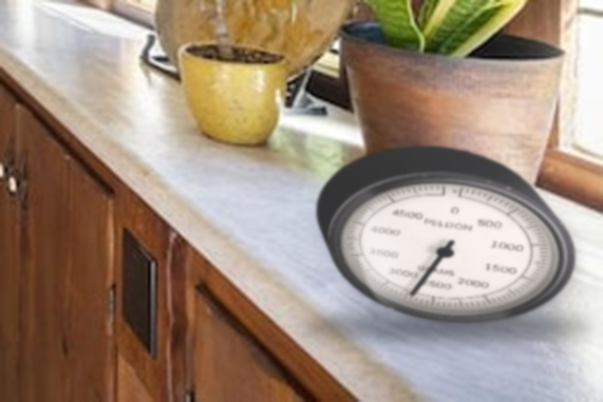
2750 g
